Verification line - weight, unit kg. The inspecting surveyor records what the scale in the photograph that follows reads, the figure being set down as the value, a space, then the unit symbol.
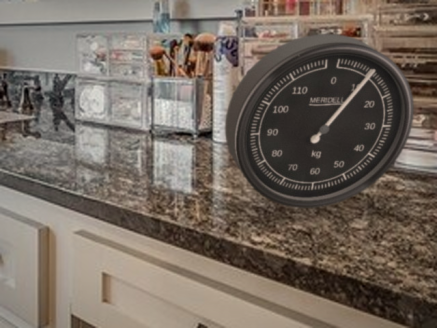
10 kg
